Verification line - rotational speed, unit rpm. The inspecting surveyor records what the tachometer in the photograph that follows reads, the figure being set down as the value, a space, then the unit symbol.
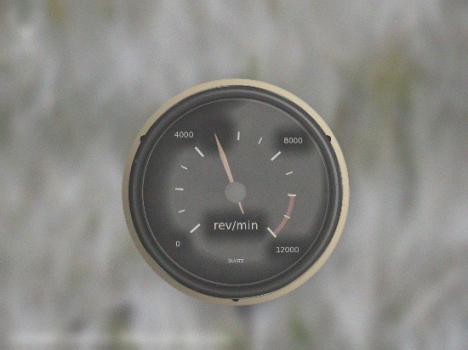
5000 rpm
